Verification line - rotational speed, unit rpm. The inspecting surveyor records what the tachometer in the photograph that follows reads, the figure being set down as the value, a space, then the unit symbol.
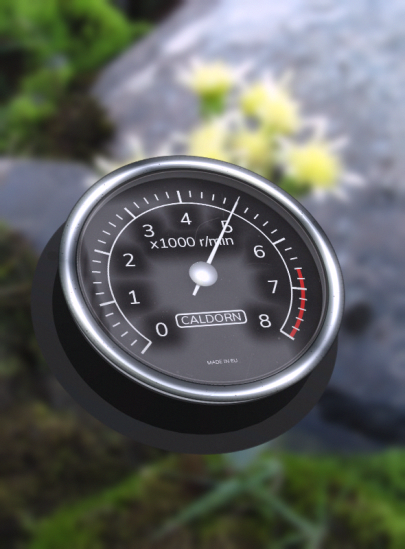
5000 rpm
